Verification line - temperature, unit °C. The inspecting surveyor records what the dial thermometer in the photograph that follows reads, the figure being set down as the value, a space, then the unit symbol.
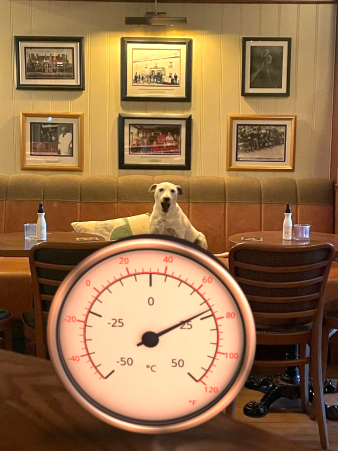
22.5 °C
